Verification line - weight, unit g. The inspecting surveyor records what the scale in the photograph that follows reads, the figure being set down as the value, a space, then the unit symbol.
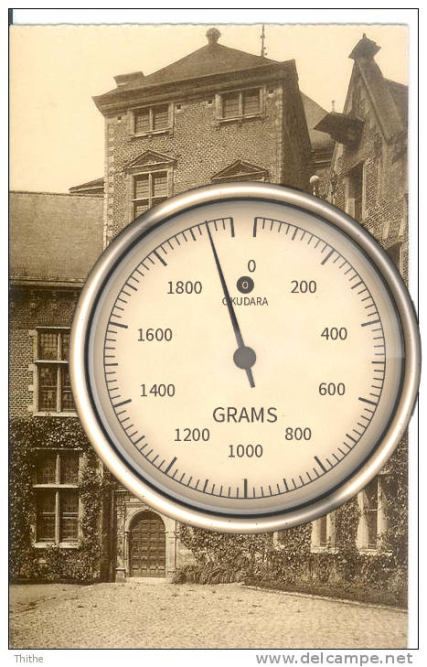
1940 g
